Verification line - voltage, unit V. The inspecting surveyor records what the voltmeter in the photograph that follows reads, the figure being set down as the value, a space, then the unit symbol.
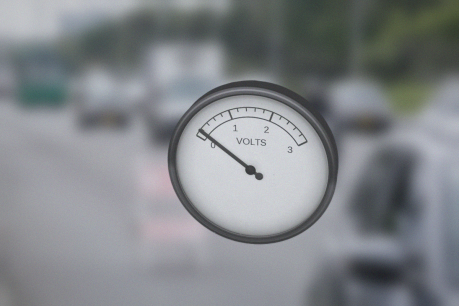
0.2 V
